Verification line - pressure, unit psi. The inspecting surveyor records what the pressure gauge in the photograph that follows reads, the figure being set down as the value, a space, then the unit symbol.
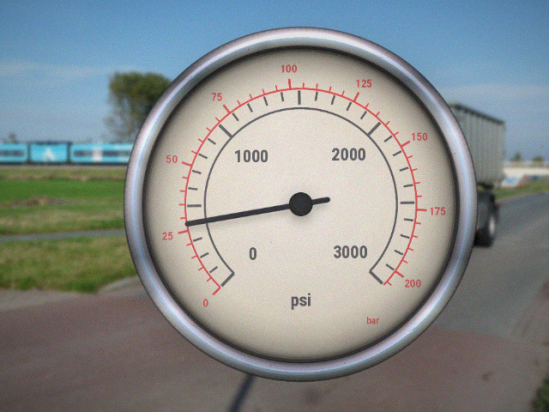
400 psi
